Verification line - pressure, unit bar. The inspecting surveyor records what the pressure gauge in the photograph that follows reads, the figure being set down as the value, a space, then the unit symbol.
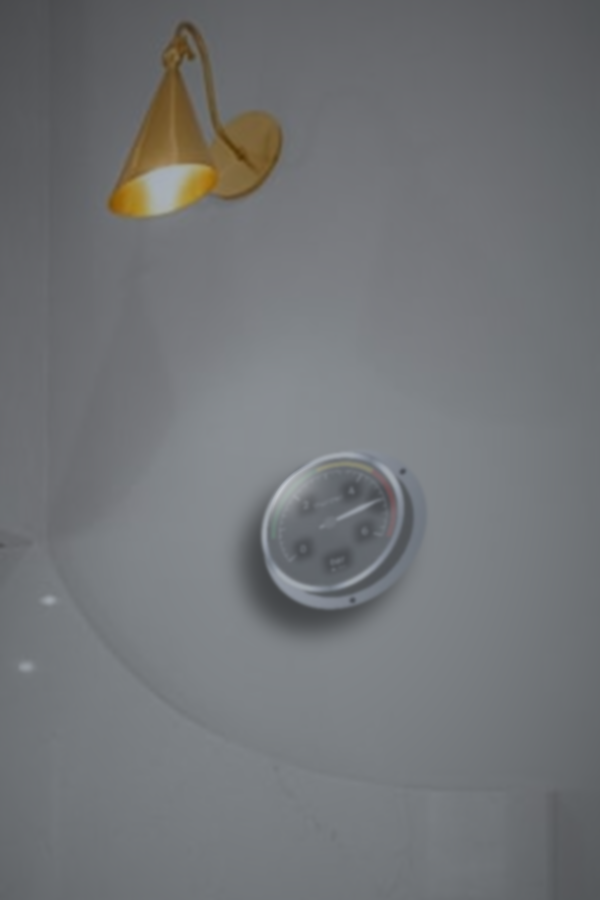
5 bar
